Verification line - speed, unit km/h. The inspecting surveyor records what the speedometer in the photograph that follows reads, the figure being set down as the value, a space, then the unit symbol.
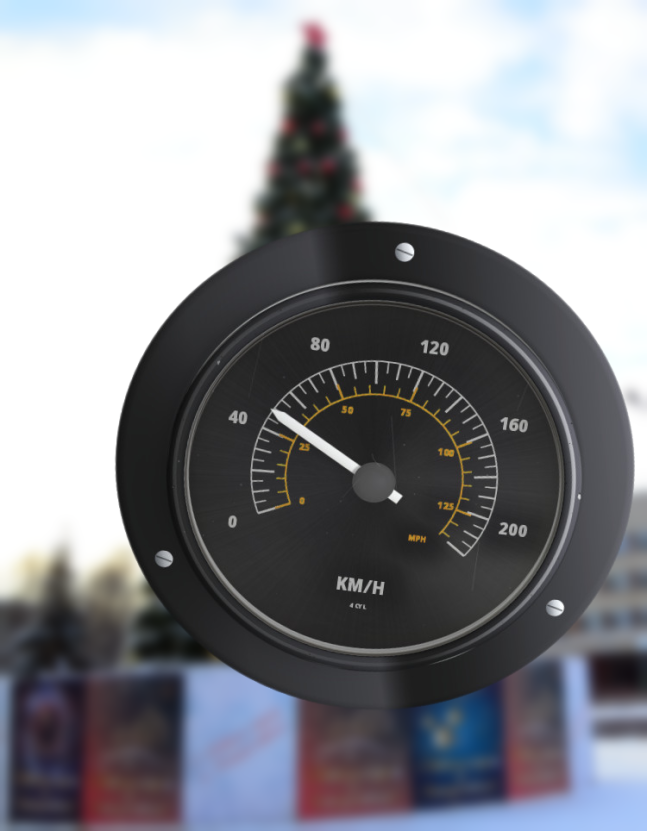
50 km/h
